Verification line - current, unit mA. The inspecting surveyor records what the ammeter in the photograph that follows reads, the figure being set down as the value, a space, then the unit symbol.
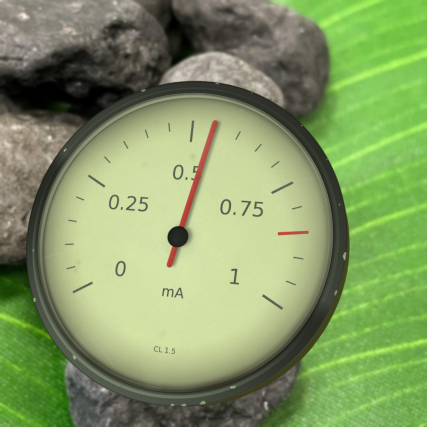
0.55 mA
